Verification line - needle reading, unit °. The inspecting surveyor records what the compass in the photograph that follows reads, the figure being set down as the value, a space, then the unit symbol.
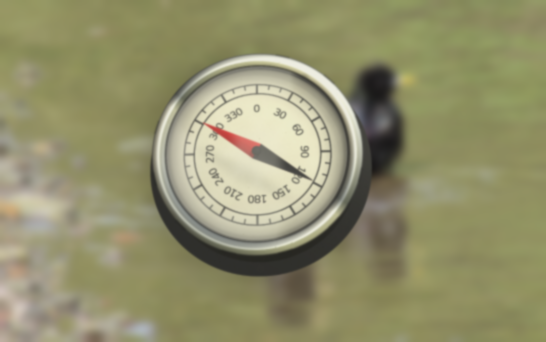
300 °
